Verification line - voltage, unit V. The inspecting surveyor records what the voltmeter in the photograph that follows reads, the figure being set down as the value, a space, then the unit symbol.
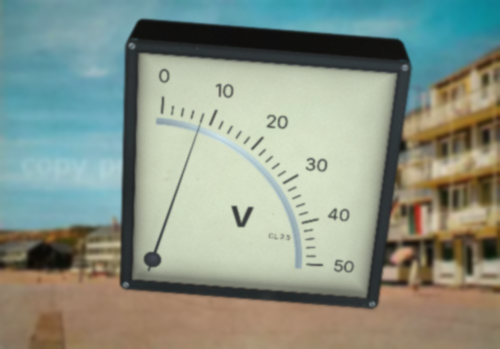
8 V
